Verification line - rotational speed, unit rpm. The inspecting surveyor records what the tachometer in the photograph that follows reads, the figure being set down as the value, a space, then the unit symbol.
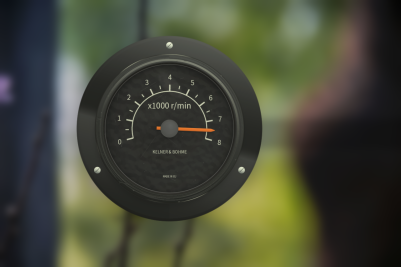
7500 rpm
